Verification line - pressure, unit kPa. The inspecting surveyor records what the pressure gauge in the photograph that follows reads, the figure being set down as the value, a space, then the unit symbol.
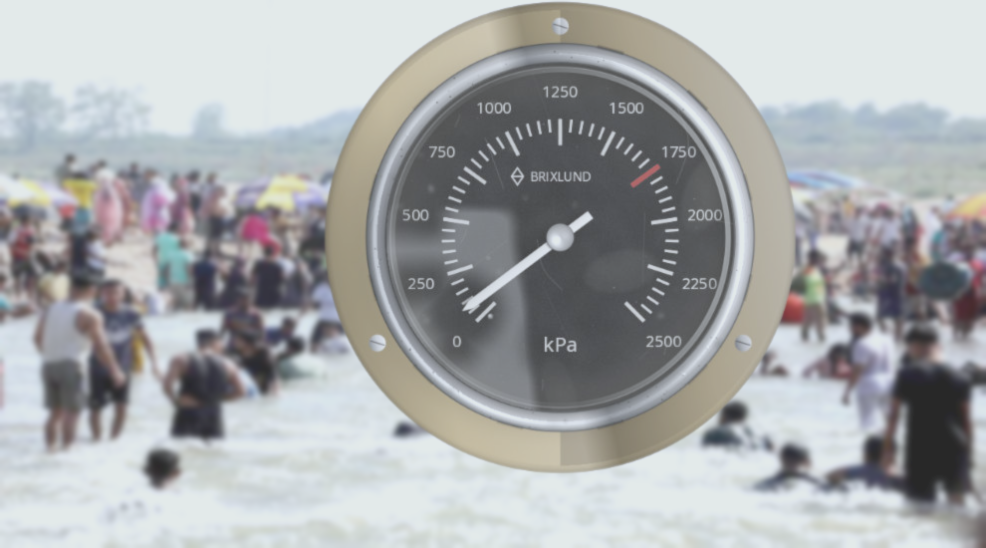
75 kPa
